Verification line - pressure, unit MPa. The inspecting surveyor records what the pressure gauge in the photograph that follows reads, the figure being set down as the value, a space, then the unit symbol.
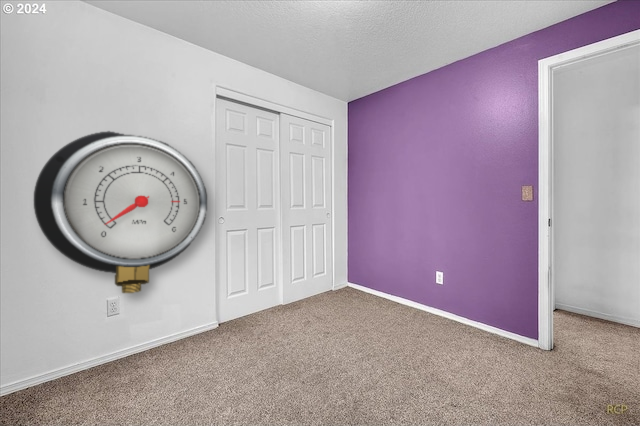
0.2 MPa
